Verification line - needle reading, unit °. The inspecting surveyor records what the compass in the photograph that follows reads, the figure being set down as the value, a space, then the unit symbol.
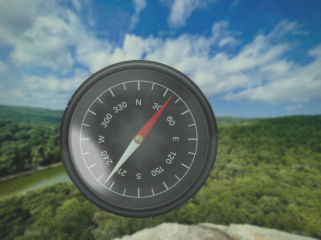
37.5 °
